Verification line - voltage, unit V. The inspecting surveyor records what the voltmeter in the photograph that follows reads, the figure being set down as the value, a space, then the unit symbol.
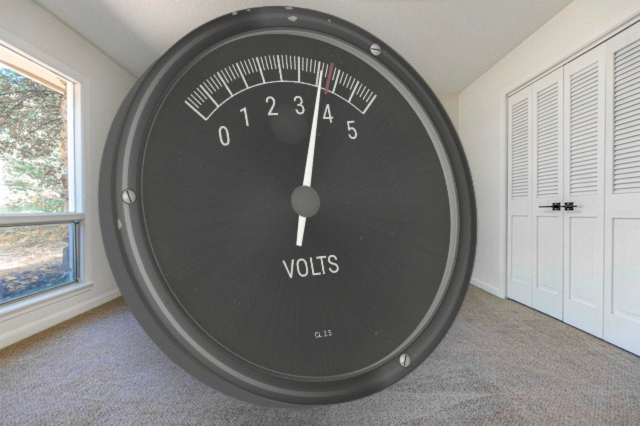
3.5 V
